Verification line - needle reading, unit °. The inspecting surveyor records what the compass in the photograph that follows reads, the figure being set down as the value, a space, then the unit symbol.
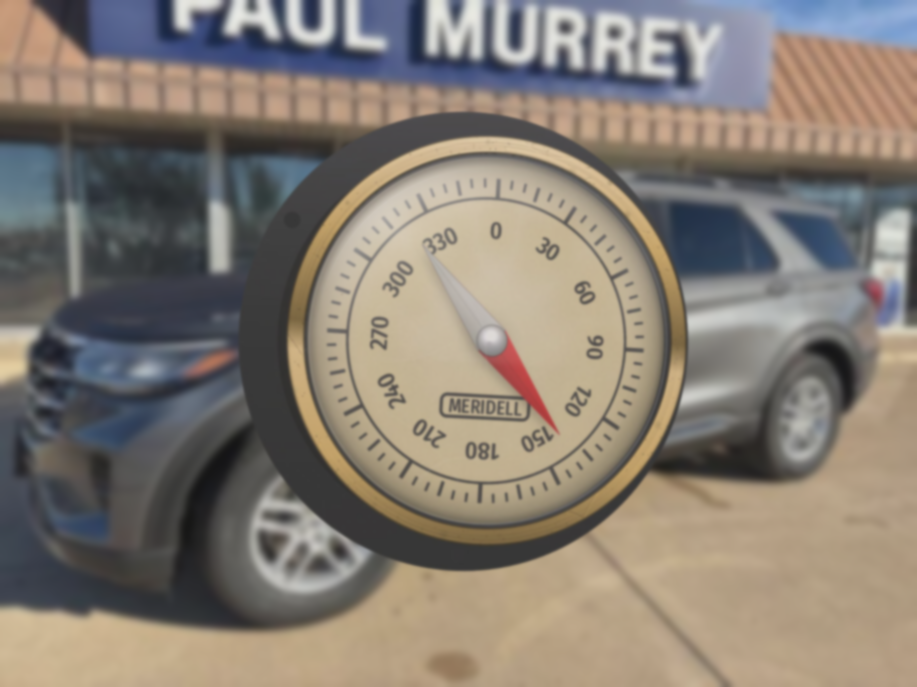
140 °
